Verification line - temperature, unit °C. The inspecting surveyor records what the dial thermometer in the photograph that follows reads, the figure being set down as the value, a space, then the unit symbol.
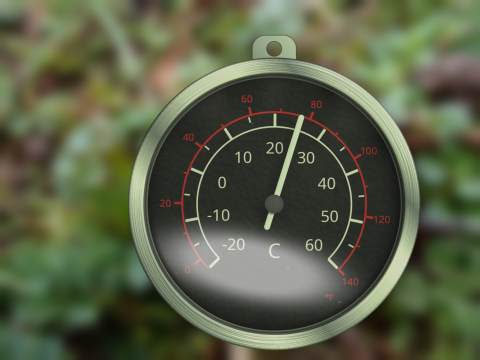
25 °C
